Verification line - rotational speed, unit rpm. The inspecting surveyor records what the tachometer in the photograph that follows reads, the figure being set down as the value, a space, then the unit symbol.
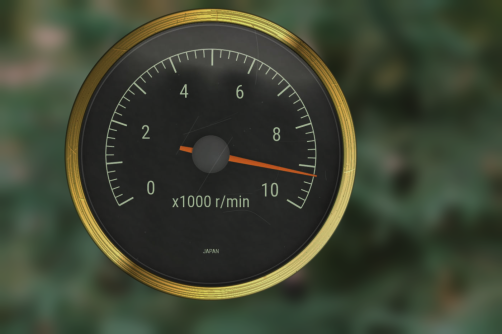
9200 rpm
